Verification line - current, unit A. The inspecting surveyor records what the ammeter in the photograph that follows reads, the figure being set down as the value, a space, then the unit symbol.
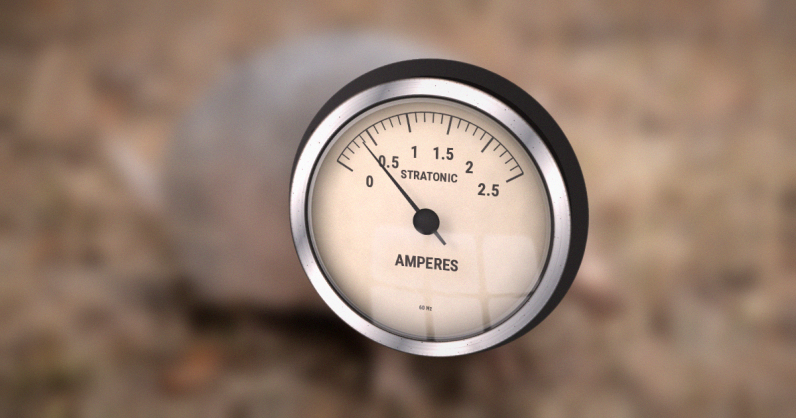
0.4 A
